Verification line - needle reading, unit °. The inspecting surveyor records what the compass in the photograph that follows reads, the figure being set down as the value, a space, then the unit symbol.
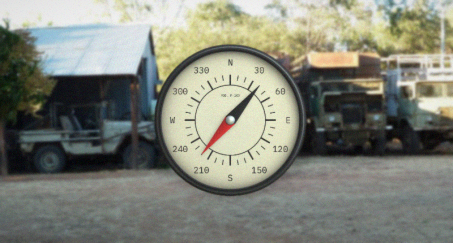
220 °
